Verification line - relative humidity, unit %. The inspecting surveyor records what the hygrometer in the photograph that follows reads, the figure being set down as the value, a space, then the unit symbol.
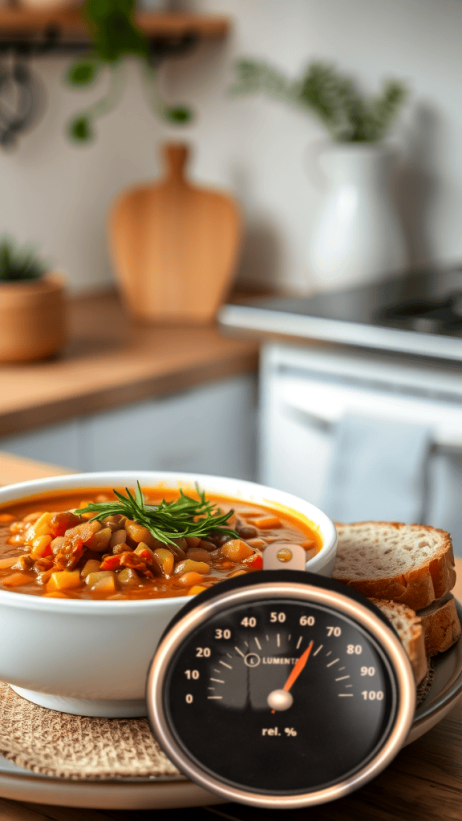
65 %
